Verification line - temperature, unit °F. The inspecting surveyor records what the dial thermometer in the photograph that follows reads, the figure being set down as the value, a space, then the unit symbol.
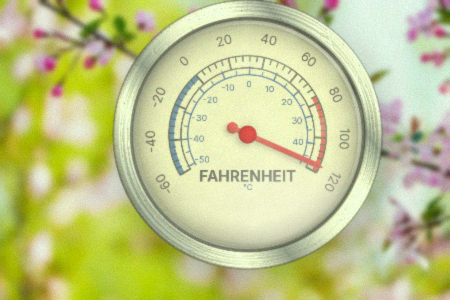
116 °F
